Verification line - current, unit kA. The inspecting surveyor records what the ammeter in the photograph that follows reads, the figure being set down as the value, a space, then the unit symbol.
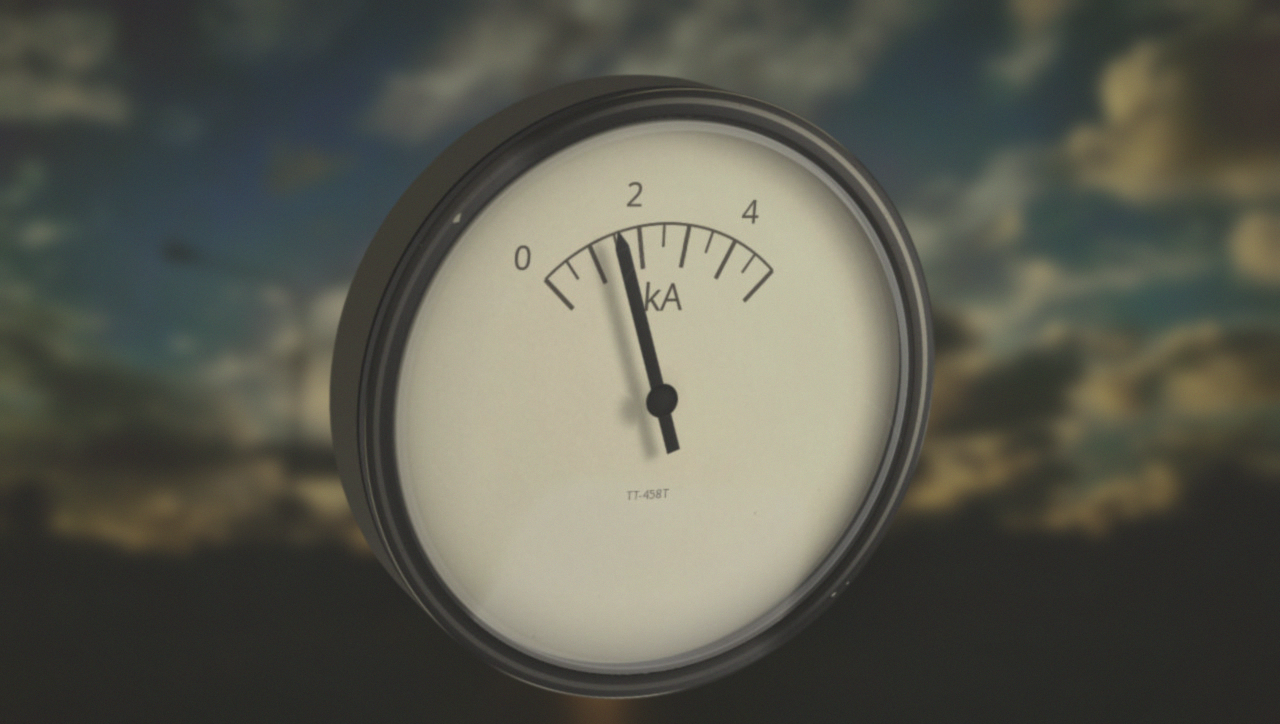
1.5 kA
